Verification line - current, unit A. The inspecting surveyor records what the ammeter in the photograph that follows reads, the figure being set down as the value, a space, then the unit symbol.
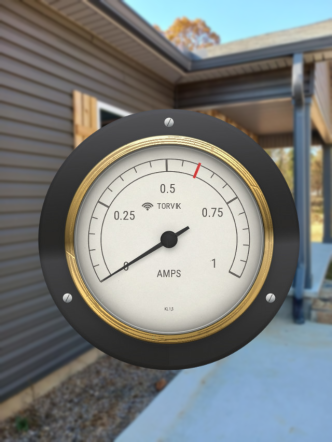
0 A
